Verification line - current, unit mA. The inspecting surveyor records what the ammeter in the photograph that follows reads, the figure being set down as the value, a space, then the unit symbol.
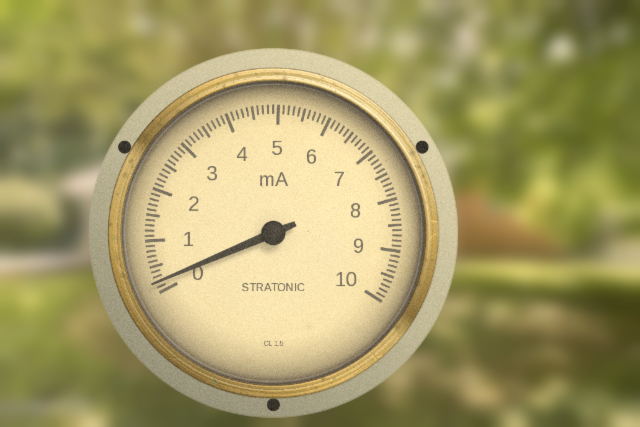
0.2 mA
